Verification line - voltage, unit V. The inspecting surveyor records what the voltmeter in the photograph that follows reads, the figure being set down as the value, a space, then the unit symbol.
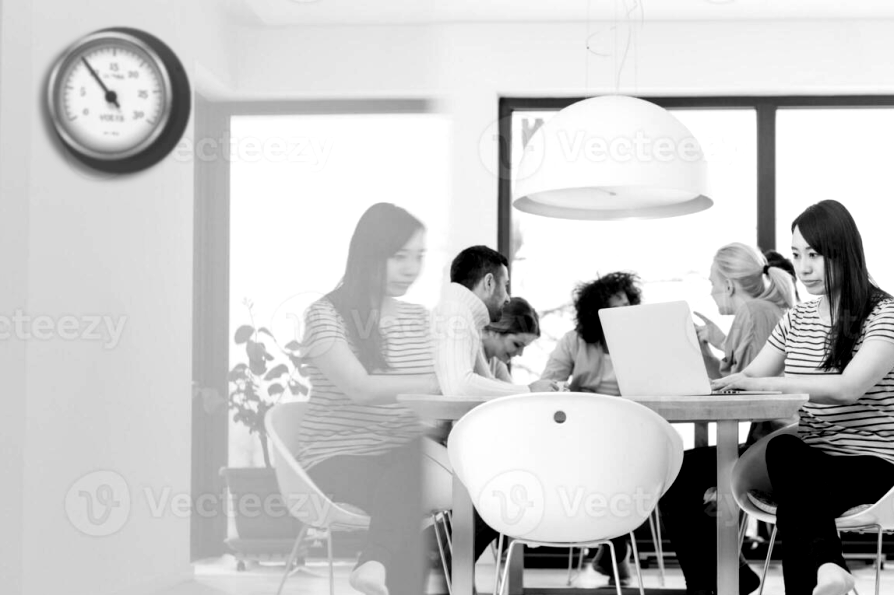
10 V
